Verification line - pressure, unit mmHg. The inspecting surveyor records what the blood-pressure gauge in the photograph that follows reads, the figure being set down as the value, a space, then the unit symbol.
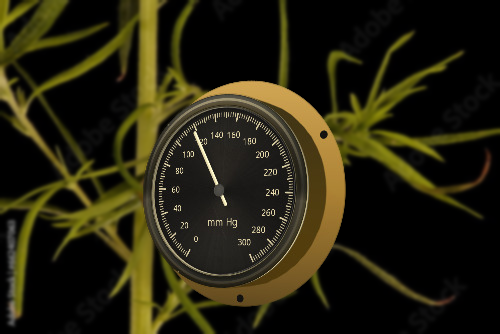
120 mmHg
